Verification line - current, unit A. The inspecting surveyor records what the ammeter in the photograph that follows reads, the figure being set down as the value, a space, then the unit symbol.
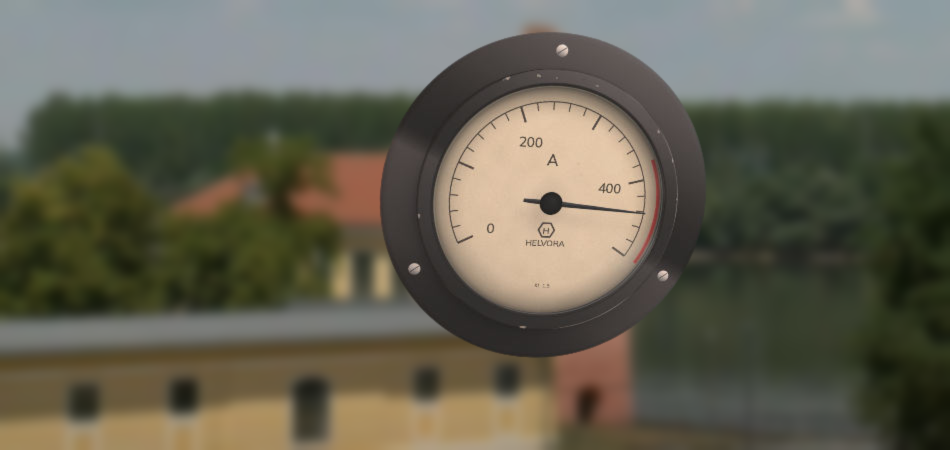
440 A
